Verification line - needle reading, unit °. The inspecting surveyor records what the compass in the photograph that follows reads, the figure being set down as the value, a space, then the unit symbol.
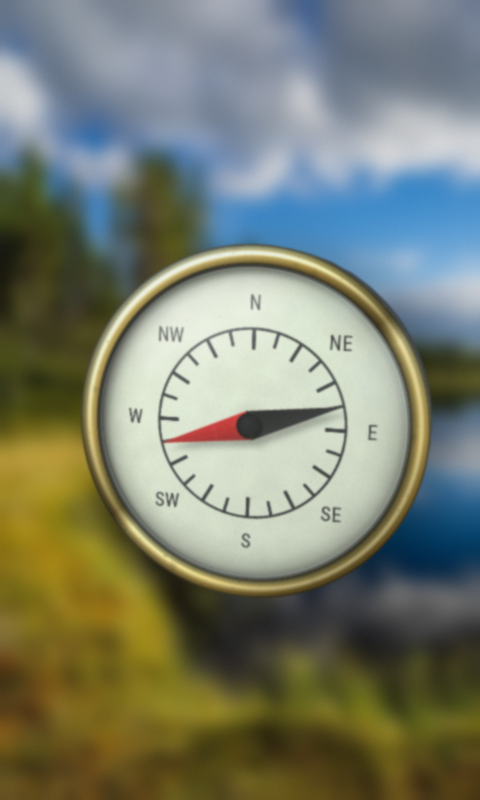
255 °
